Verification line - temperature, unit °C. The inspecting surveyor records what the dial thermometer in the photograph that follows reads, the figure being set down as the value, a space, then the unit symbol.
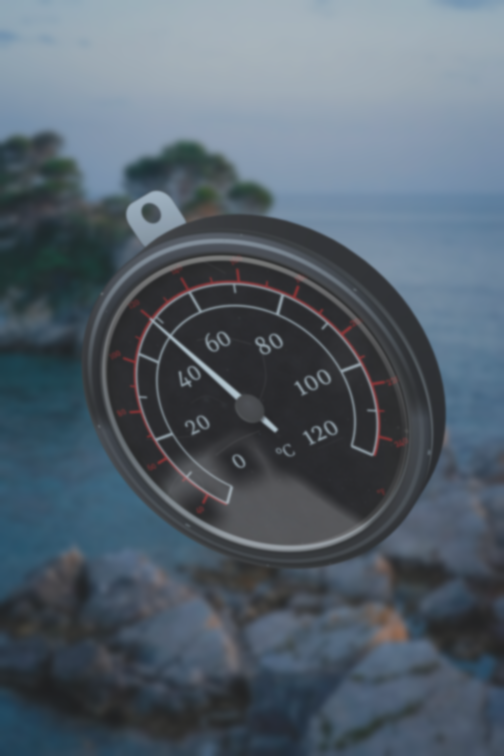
50 °C
